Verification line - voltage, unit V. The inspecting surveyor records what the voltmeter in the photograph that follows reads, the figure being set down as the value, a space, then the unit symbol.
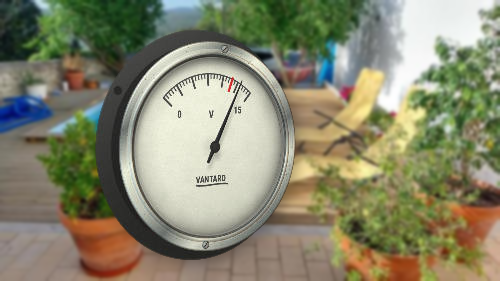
12.5 V
